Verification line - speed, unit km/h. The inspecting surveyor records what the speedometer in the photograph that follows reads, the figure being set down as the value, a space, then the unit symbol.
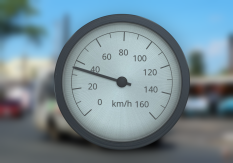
35 km/h
